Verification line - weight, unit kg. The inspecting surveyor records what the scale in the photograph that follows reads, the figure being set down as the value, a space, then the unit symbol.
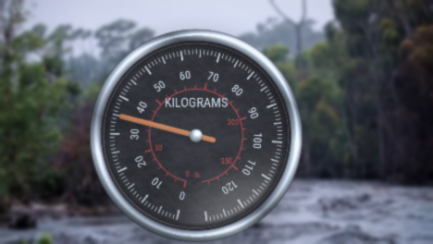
35 kg
